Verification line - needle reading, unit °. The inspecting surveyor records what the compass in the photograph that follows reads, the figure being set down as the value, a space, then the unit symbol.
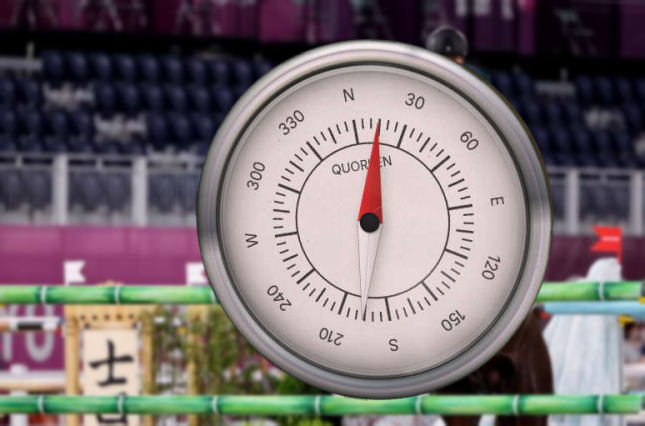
15 °
